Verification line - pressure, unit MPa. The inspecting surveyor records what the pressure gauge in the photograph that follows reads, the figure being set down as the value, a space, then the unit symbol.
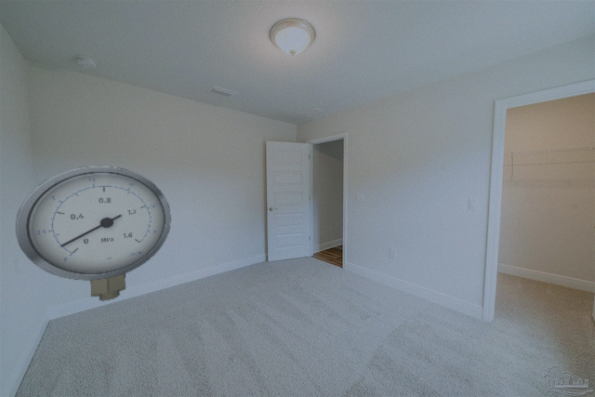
0.1 MPa
